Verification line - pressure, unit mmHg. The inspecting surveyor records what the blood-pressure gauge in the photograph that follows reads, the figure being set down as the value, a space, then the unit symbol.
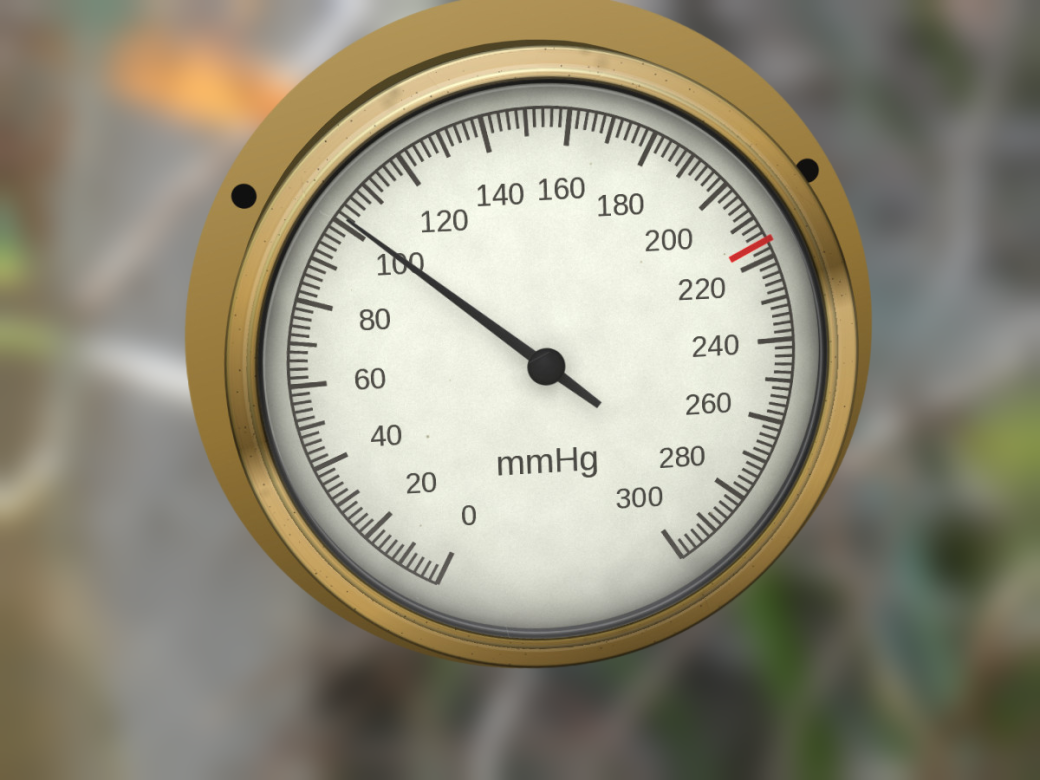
102 mmHg
